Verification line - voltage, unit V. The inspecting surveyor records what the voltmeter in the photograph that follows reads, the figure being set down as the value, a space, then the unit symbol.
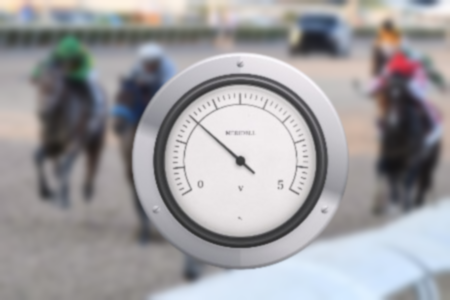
1.5 V
